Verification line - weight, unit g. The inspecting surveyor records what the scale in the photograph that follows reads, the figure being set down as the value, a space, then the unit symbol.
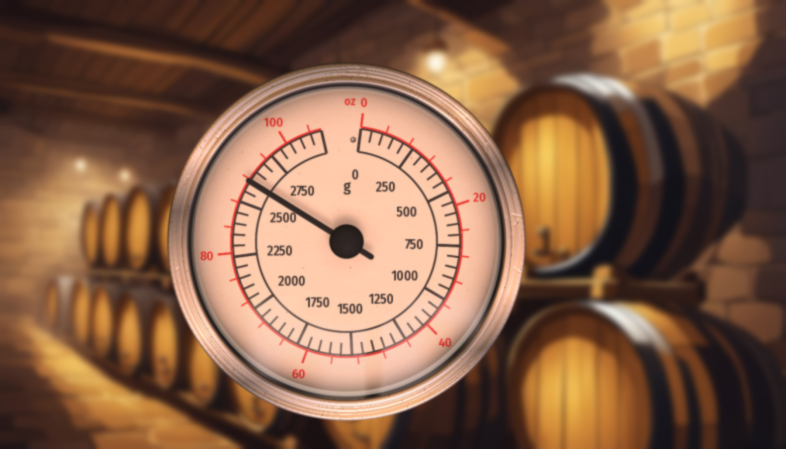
2600 g
